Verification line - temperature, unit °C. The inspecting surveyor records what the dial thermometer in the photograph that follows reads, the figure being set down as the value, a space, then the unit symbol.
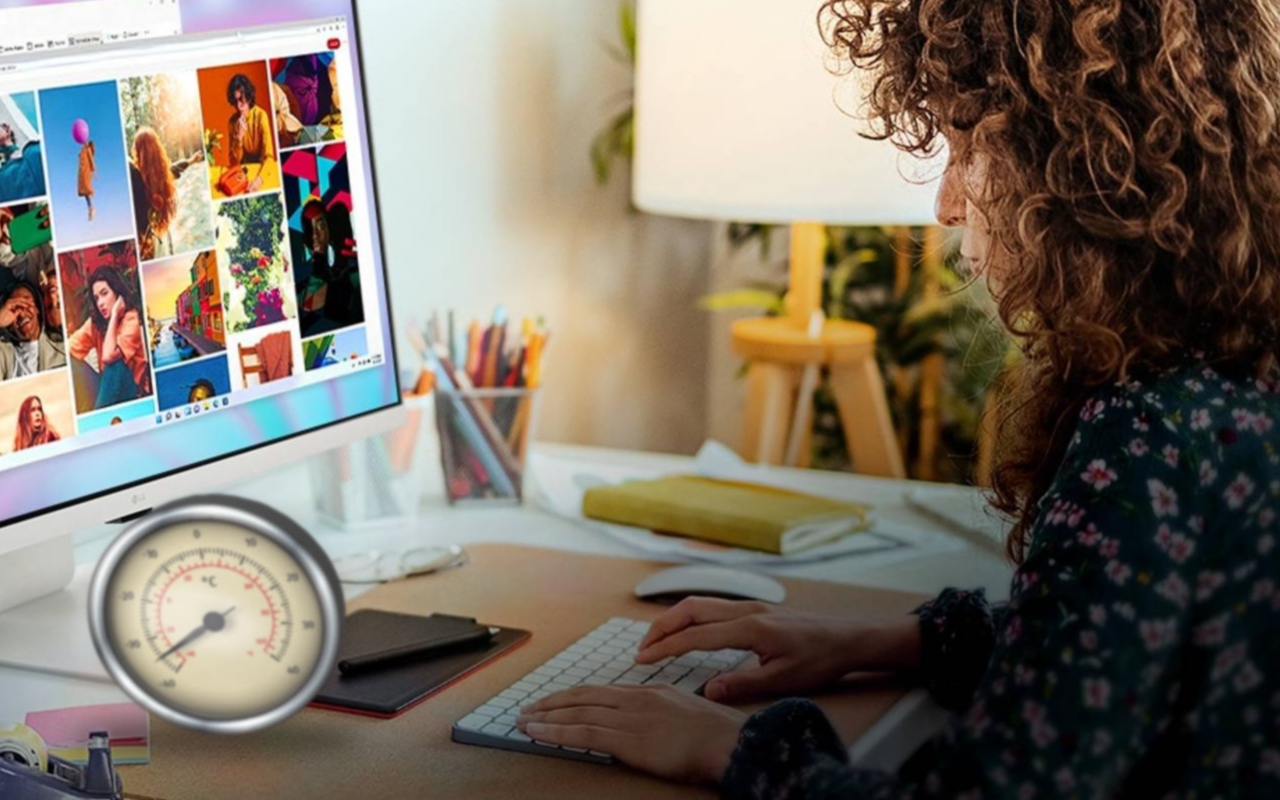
-35 °C
